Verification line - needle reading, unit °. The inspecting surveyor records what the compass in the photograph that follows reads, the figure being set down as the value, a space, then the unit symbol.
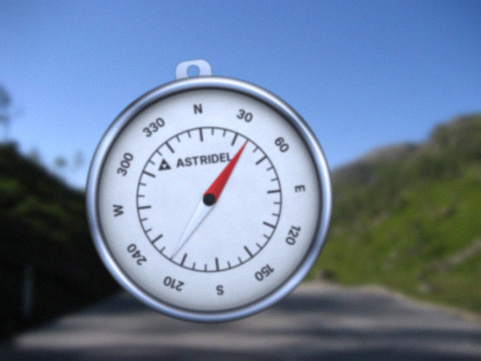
40 °
